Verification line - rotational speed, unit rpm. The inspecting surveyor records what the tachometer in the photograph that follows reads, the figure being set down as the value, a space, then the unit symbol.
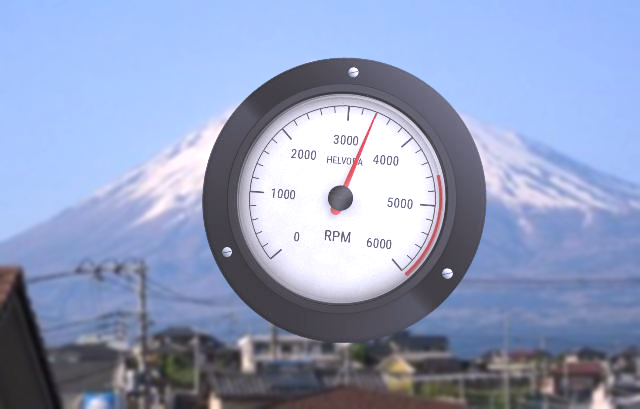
3400 rpm
